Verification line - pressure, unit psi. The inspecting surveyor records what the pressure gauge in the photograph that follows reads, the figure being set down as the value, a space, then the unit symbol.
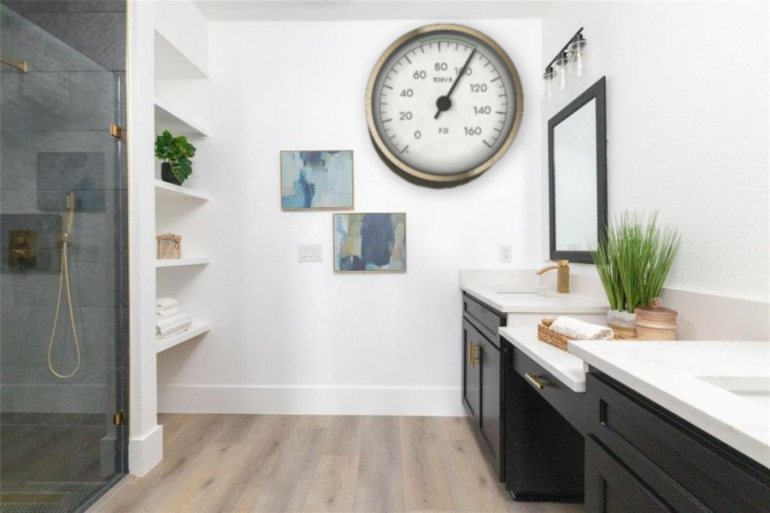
100 psi
